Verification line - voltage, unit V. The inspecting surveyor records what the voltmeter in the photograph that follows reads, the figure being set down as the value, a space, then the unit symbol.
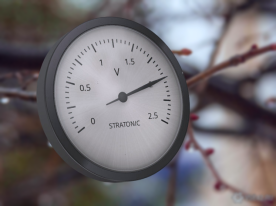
2 V
